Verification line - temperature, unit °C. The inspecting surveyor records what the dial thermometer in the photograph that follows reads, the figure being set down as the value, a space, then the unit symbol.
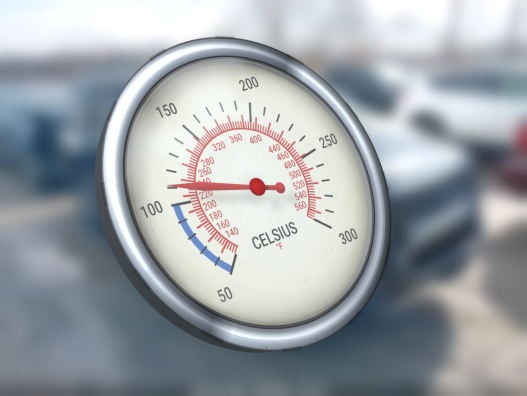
110 °C
